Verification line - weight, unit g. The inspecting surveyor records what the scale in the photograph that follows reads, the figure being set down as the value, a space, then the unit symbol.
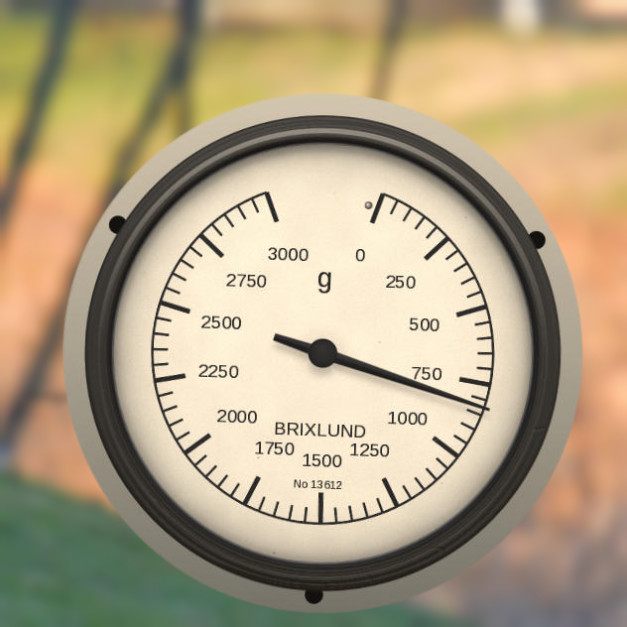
825 g
